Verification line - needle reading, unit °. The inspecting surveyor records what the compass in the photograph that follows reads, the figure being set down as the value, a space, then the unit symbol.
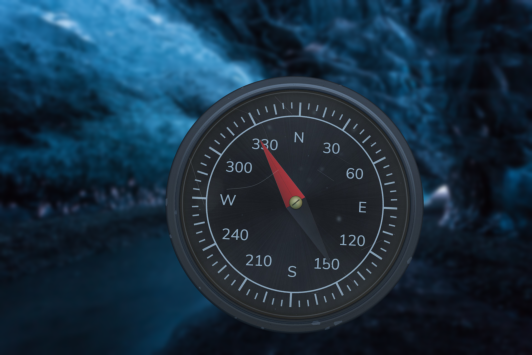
327.5 °
